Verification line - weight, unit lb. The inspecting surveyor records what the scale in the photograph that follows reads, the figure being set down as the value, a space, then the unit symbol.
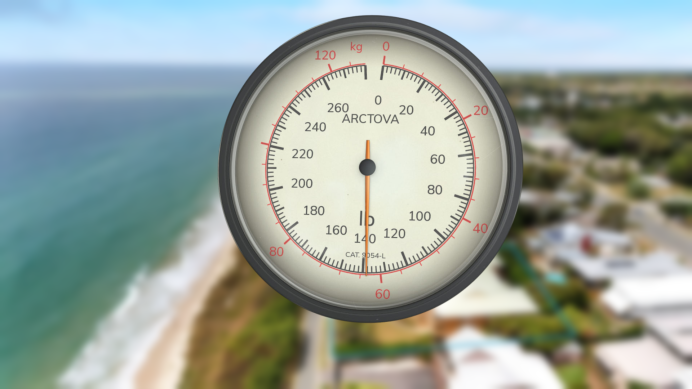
138 lb
